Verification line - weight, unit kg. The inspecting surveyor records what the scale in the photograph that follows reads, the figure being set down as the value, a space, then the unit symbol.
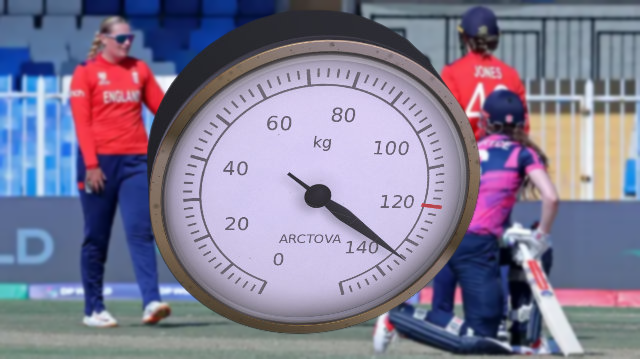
134 kg
